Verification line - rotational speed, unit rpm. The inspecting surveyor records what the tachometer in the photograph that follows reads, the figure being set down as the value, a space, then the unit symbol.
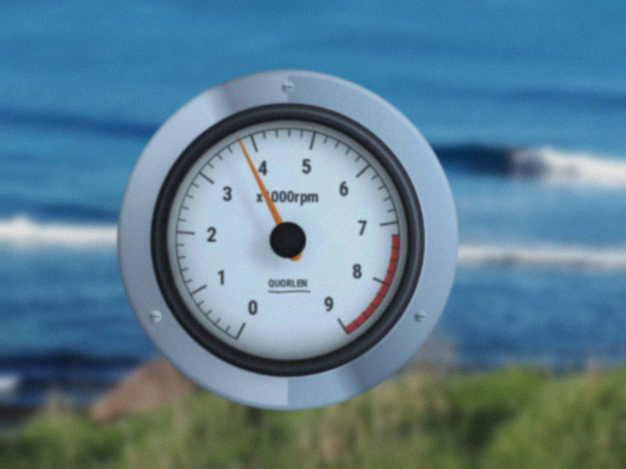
3800 rpm
